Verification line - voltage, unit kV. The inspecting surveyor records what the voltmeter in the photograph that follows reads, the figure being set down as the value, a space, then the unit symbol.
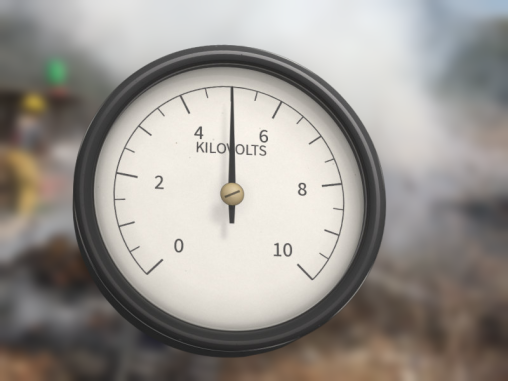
5 kV
